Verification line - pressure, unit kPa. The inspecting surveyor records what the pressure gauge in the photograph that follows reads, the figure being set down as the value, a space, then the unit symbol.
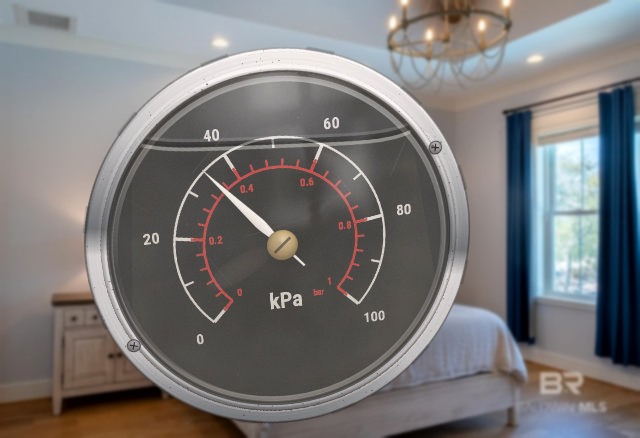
35 kPa
